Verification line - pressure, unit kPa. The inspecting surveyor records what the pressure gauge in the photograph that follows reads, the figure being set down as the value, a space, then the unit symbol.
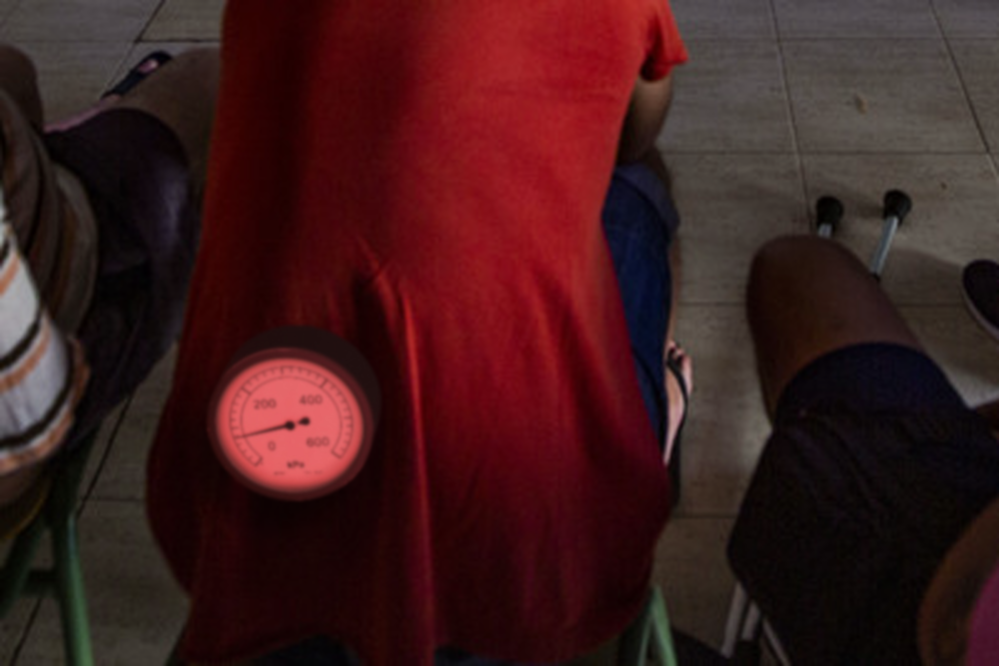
80 kPa
